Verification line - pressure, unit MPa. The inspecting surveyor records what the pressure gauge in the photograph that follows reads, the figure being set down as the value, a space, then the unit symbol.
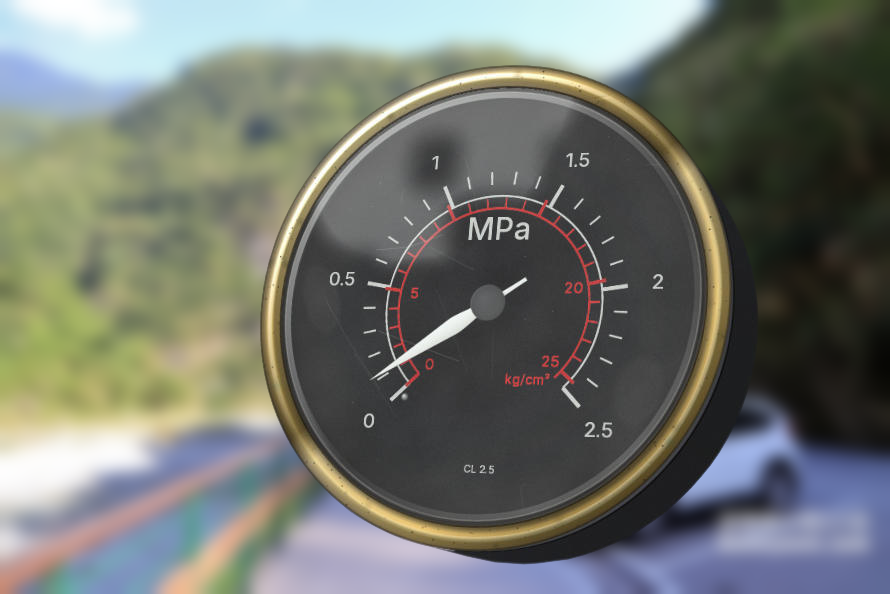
0.1 MPa
